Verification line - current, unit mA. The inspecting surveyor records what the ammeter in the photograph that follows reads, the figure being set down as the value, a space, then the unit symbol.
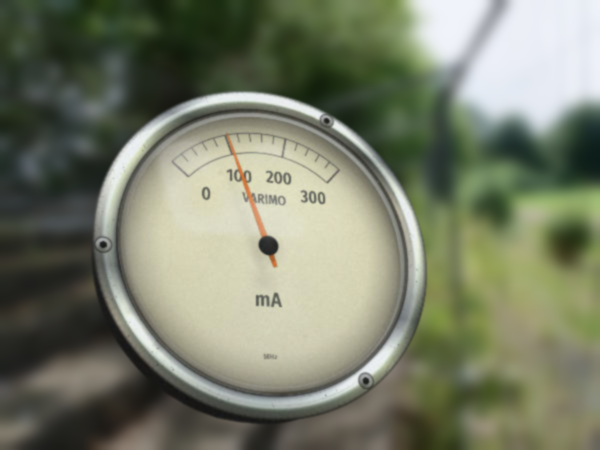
100 mA
